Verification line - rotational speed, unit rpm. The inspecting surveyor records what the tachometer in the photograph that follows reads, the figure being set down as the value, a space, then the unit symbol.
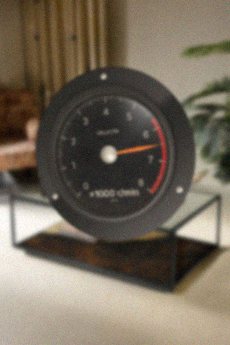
6500 rpm
